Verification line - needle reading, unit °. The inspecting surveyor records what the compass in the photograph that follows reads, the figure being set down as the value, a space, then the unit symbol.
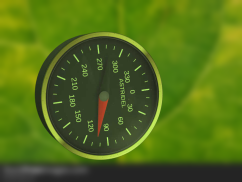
105 °
